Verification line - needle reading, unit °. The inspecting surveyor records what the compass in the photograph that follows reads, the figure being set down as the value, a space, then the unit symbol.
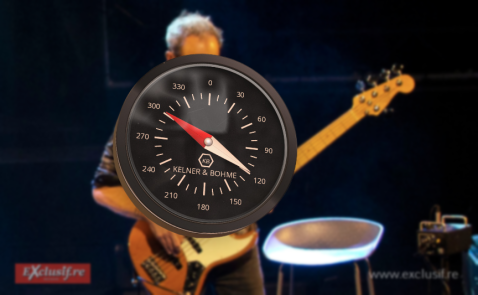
300 °
